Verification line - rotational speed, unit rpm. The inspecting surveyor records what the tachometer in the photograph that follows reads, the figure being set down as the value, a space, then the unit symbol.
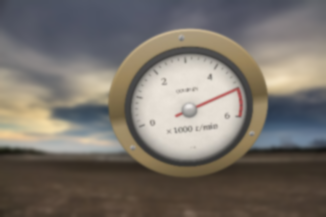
5000 rpm
